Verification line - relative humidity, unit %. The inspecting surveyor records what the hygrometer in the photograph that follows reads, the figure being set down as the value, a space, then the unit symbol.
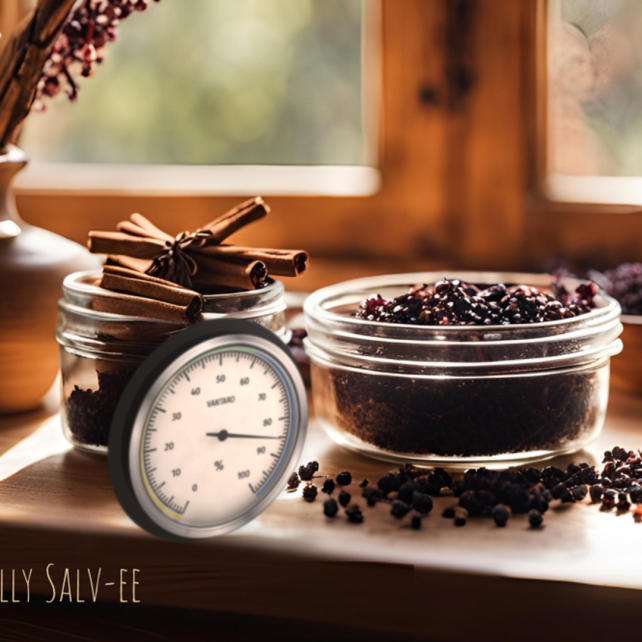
85 %
